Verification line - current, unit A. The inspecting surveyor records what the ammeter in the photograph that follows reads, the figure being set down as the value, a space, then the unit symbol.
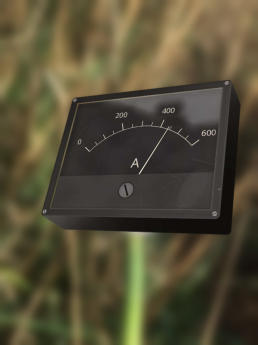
450 A
